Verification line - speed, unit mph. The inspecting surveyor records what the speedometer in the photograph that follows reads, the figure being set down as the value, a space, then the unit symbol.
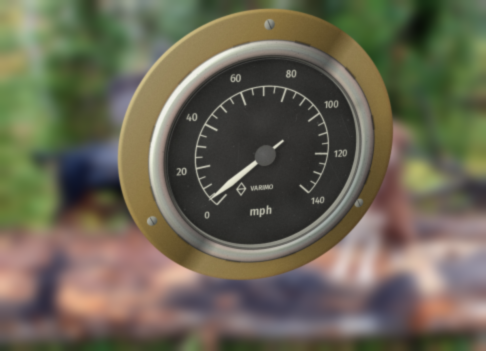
5 mph
